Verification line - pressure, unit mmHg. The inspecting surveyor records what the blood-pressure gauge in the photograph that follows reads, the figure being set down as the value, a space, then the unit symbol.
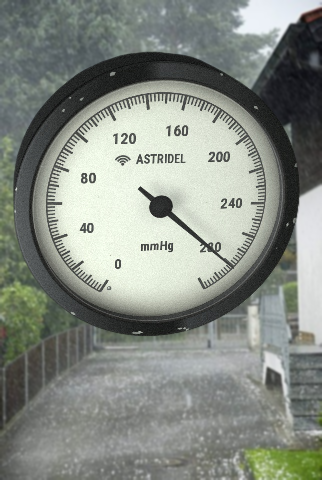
280 mmHg
